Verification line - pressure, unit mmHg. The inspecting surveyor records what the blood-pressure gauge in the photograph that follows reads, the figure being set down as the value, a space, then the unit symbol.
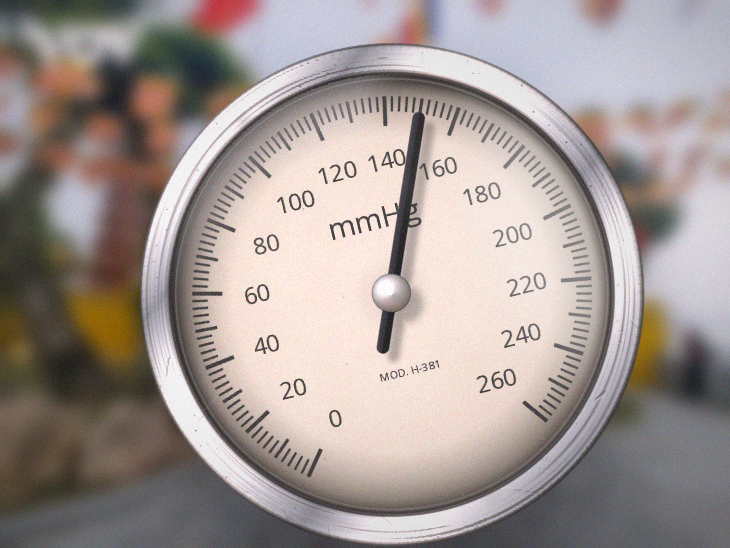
150 mmHg
